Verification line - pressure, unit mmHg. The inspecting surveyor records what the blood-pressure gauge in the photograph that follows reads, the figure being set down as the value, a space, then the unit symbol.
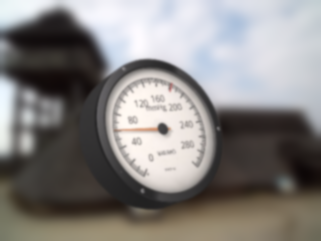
60 mmHg
